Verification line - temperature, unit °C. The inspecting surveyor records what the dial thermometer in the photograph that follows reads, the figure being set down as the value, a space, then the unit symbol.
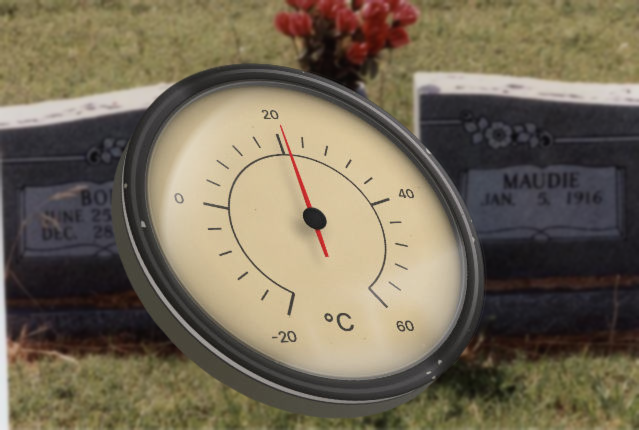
20 °C
